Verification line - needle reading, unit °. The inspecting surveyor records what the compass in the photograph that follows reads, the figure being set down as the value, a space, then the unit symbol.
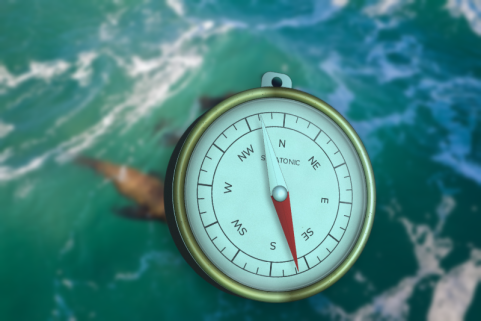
160 °
